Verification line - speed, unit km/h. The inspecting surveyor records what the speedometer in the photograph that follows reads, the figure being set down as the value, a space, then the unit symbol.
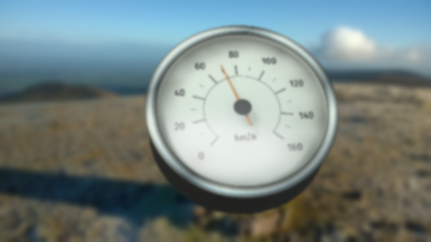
70 km/h
